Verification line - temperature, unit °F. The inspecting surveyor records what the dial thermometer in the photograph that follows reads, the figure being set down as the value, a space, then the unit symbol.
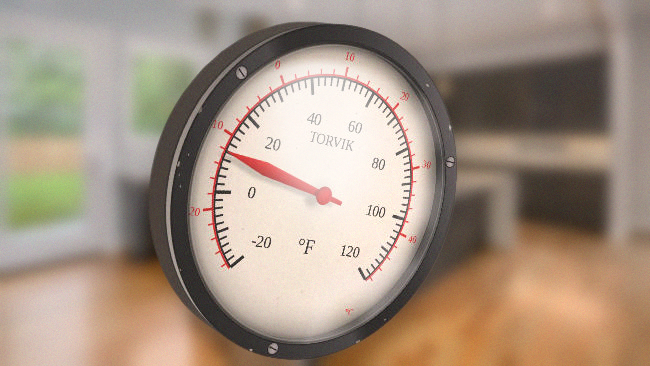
10 °F
